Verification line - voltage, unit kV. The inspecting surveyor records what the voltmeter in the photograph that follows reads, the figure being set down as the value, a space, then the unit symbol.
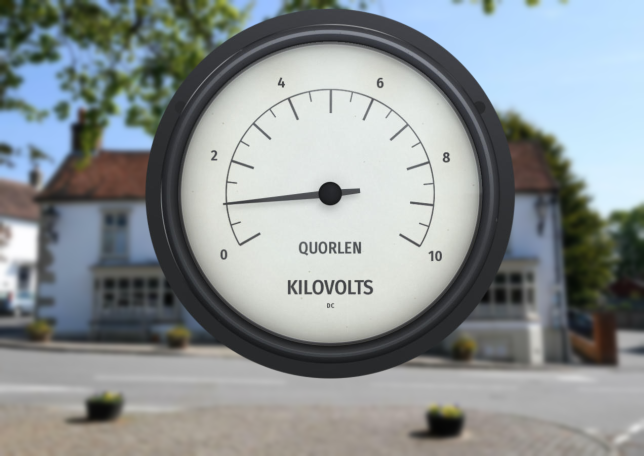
1 kV
